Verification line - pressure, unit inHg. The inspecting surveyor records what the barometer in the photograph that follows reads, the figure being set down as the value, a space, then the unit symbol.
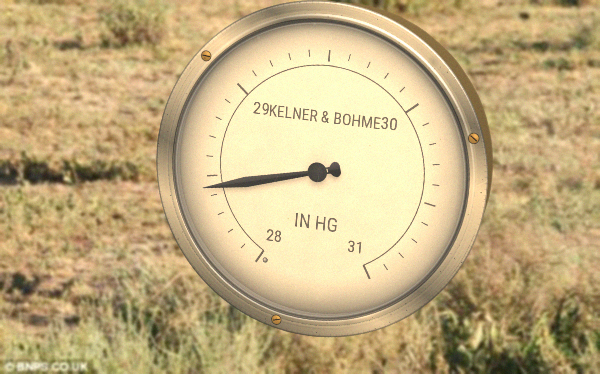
28.45 inHg
